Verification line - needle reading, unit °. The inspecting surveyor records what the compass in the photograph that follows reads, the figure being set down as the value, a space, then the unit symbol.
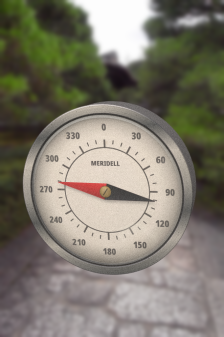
280 °
